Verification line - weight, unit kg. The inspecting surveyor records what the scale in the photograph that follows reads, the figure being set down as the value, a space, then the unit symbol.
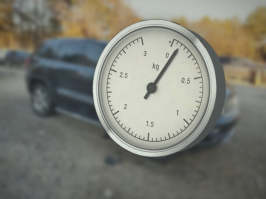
0.1 kg
